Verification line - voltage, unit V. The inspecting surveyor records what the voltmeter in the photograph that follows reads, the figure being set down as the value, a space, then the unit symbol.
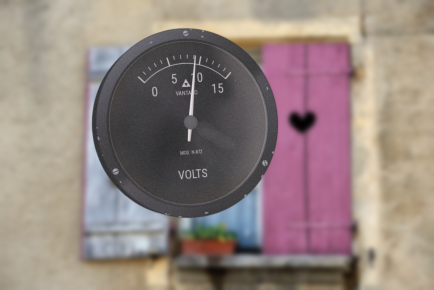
9 V
